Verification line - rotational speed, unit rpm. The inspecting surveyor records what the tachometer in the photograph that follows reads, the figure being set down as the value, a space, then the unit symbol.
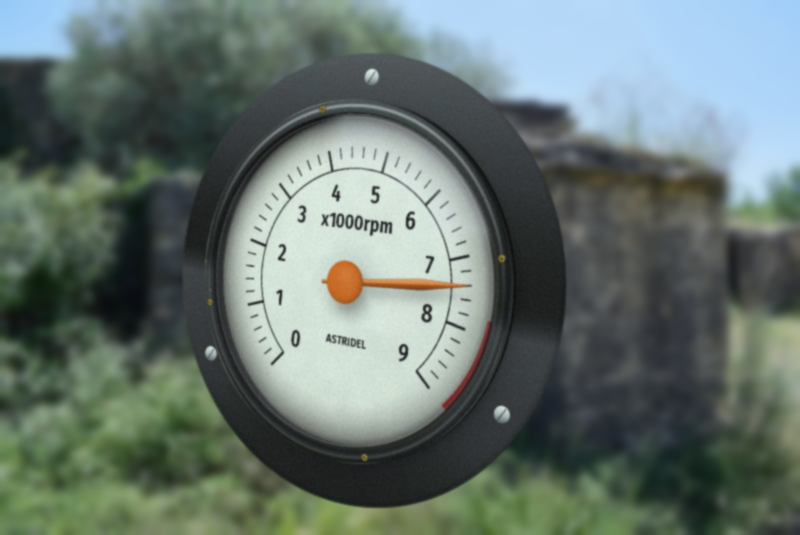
7400 rpm
